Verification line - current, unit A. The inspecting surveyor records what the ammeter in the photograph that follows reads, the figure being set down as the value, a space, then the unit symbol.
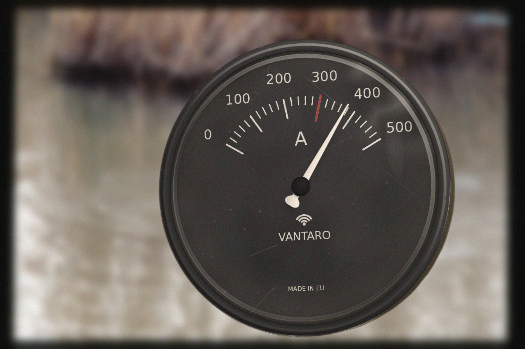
380 A
